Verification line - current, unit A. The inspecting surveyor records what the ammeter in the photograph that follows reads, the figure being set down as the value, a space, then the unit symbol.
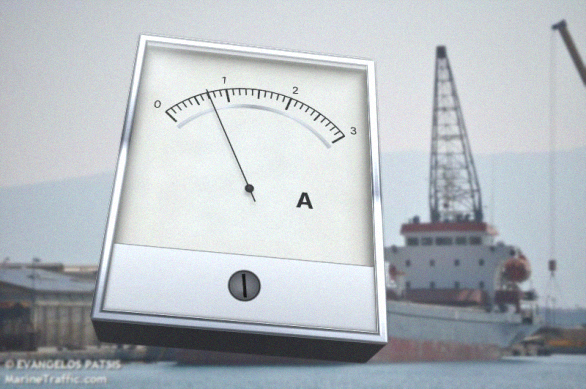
0.7 A
